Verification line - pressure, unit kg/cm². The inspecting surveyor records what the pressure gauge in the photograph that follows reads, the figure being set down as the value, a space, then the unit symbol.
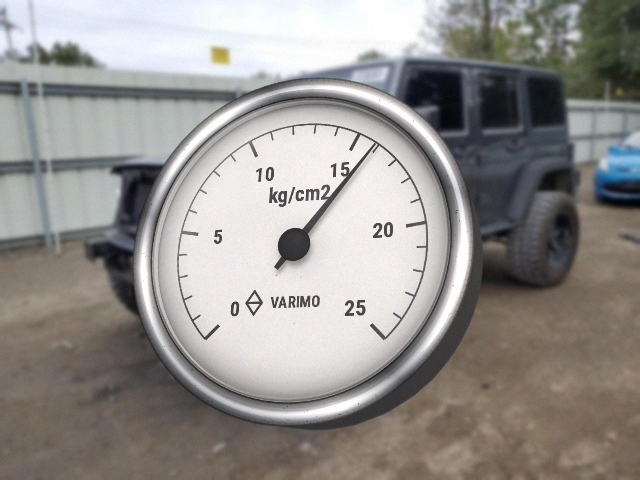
16 kg/cm²
